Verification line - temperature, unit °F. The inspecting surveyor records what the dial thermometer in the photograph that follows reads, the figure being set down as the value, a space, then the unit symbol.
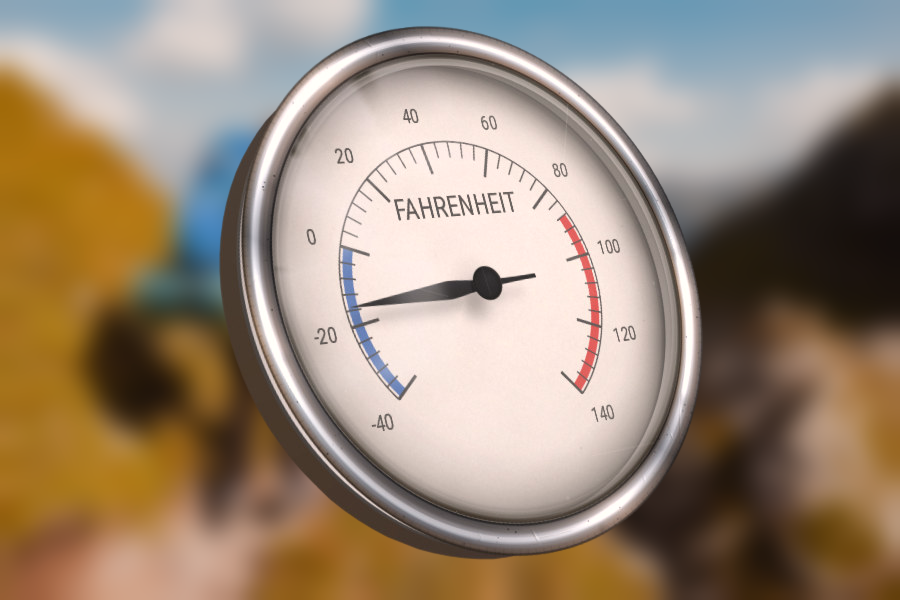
-16 °F
